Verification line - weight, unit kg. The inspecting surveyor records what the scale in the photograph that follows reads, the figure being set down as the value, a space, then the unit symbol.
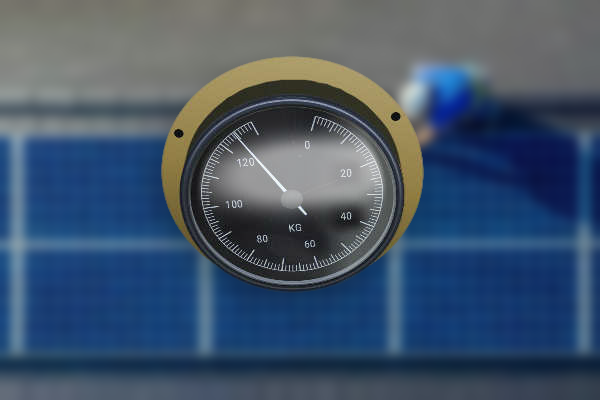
125 kg
